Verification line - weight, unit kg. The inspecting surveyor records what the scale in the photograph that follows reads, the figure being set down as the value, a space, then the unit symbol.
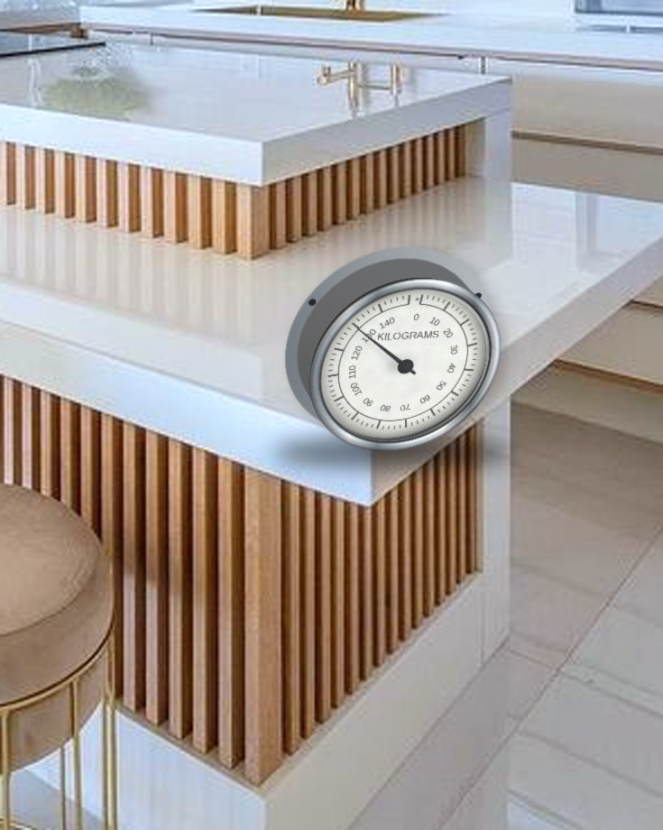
130 kg
